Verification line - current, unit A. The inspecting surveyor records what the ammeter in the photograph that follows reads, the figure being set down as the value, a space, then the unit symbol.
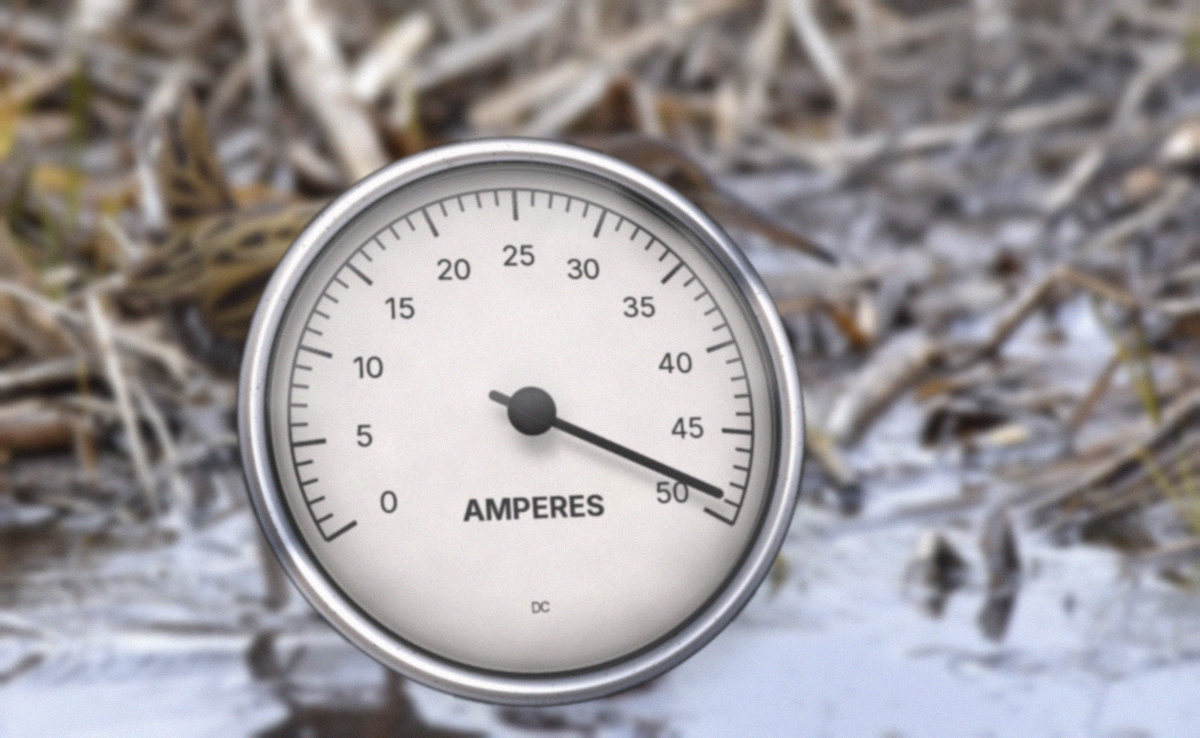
49 A
